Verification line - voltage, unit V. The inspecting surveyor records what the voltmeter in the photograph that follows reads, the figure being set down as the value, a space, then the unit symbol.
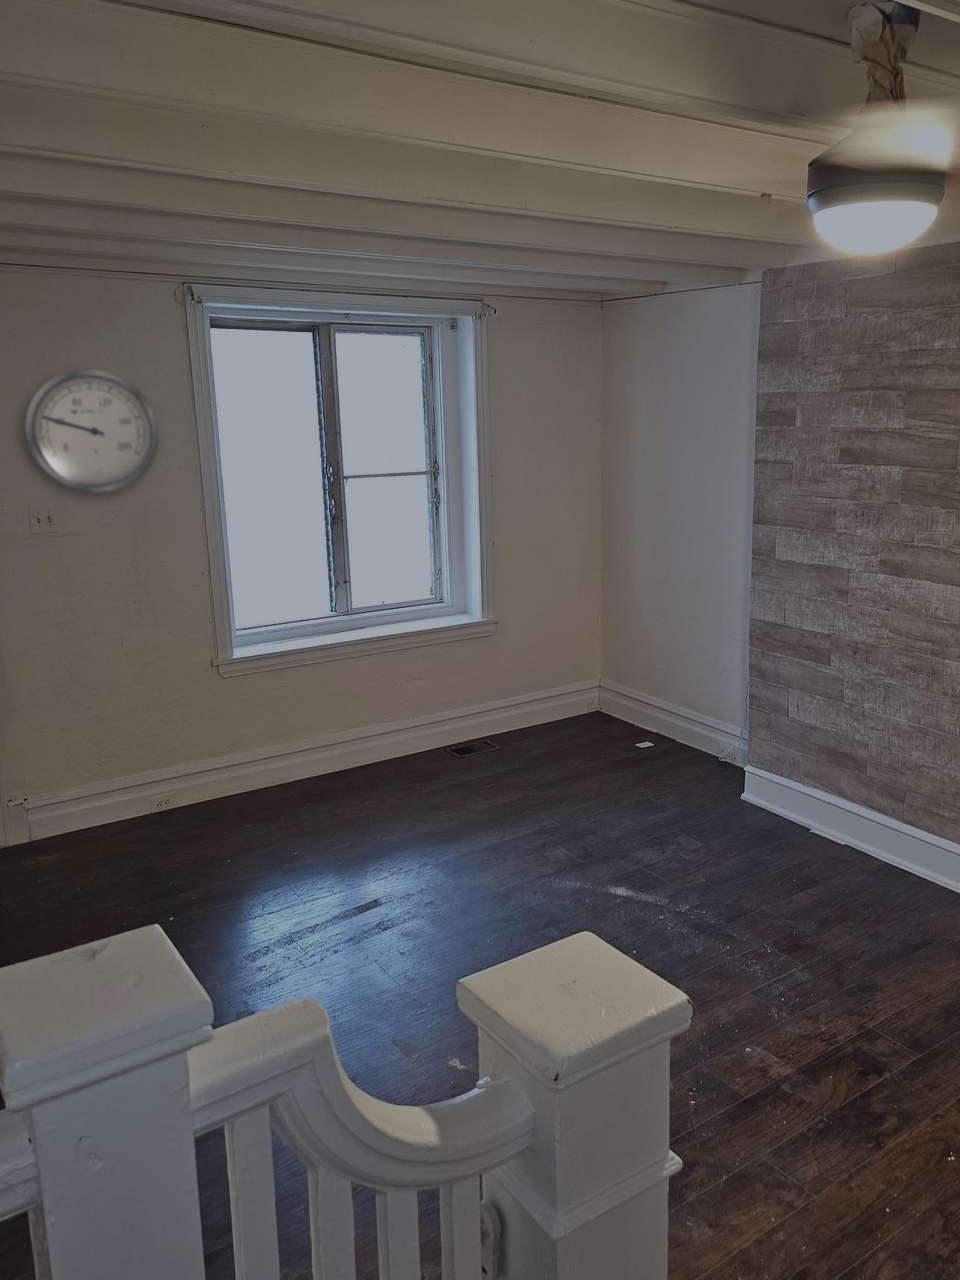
40 V
